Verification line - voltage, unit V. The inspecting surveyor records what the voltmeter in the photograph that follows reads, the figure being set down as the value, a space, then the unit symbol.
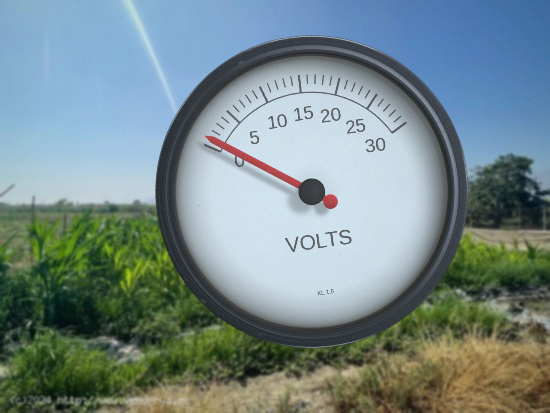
1 V
